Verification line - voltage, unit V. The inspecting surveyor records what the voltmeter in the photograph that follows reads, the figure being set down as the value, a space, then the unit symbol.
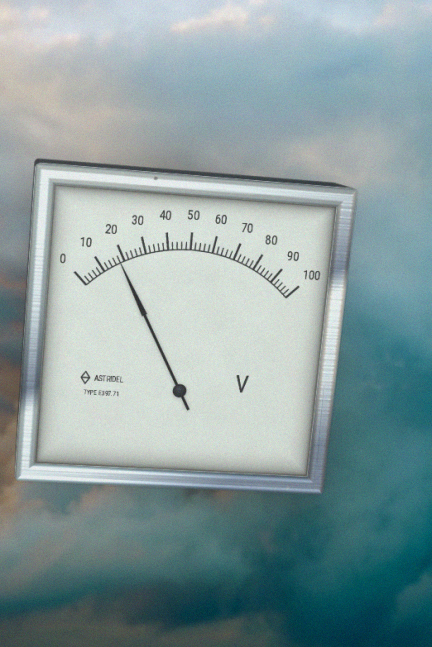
18 V
